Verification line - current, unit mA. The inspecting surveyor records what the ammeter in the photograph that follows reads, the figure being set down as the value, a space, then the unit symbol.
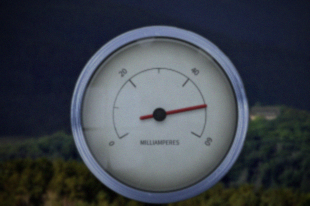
50 mA
